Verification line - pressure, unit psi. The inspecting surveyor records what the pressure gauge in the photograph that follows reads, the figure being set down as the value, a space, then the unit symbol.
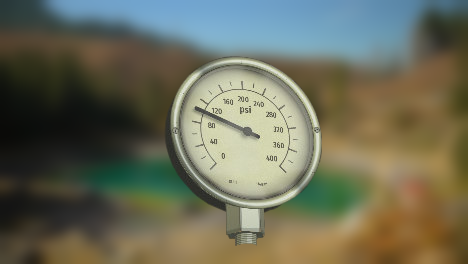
100 psi
